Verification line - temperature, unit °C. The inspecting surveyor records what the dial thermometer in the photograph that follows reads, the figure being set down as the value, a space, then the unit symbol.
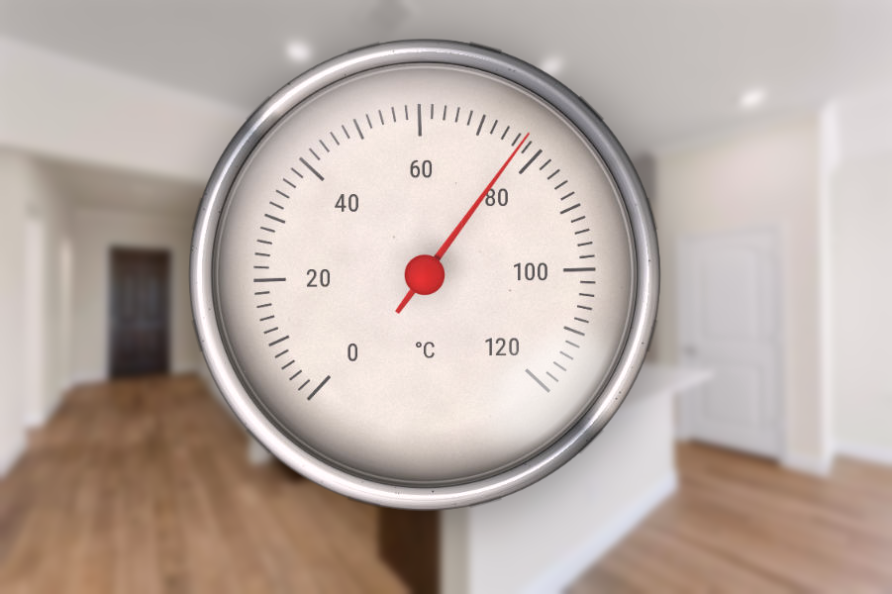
77 °C
